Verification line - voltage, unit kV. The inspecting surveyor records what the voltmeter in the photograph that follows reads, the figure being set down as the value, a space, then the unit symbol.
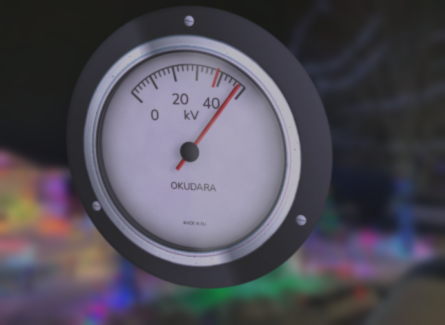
48 kV
